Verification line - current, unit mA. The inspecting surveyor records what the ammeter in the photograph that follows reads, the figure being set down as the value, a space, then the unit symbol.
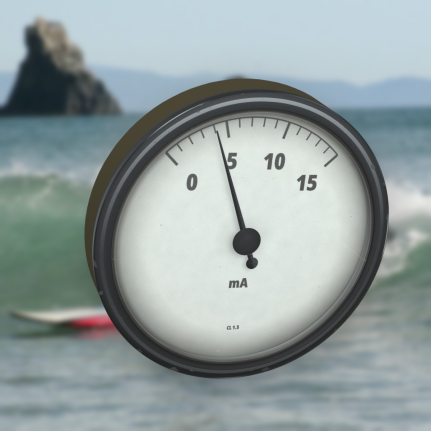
4 mA
